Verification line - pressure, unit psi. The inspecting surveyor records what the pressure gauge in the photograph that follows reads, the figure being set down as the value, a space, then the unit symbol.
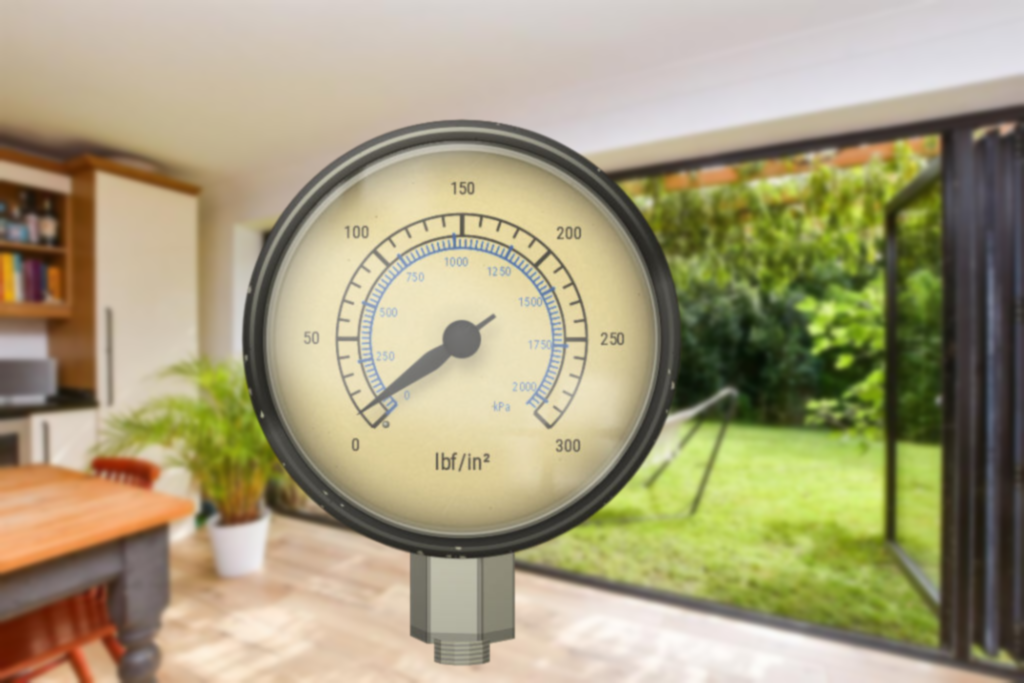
10 psi
